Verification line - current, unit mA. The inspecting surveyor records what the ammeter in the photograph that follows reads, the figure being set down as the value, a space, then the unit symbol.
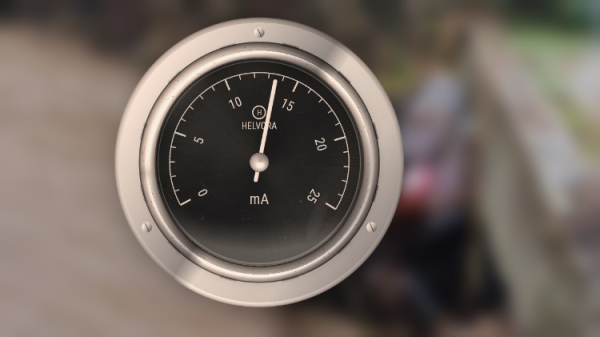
13.5 mA
